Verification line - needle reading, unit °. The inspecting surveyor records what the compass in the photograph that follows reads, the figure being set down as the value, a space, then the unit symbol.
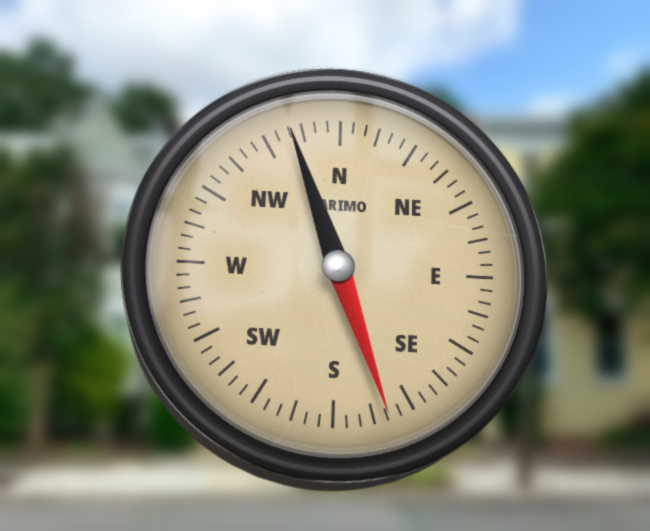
160 °
